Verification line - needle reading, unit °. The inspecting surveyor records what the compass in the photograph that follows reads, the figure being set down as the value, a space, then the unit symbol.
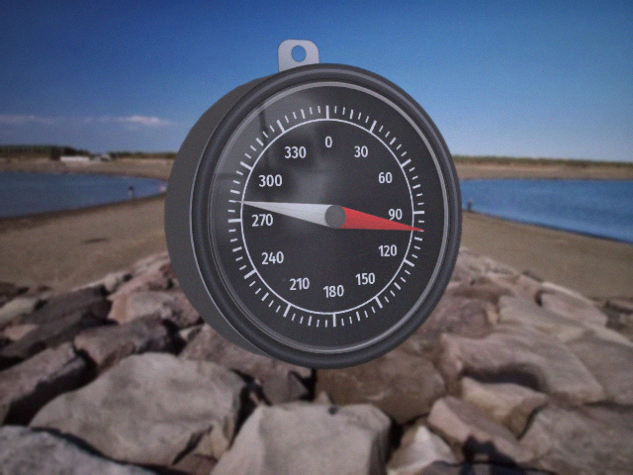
100 °
